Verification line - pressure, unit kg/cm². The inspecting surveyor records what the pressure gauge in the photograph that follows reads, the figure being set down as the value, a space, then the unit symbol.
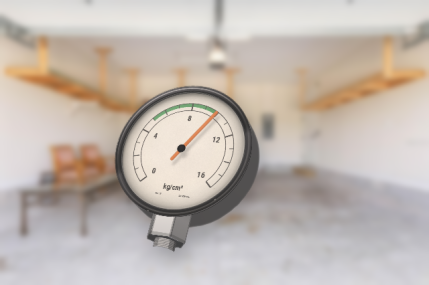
10 kg/cm²
